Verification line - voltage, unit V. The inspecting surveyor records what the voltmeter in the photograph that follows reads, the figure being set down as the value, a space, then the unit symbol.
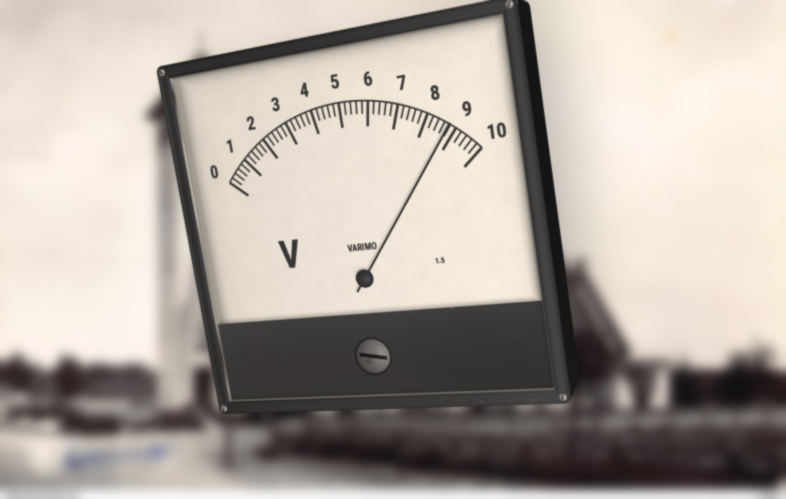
8.8 V
